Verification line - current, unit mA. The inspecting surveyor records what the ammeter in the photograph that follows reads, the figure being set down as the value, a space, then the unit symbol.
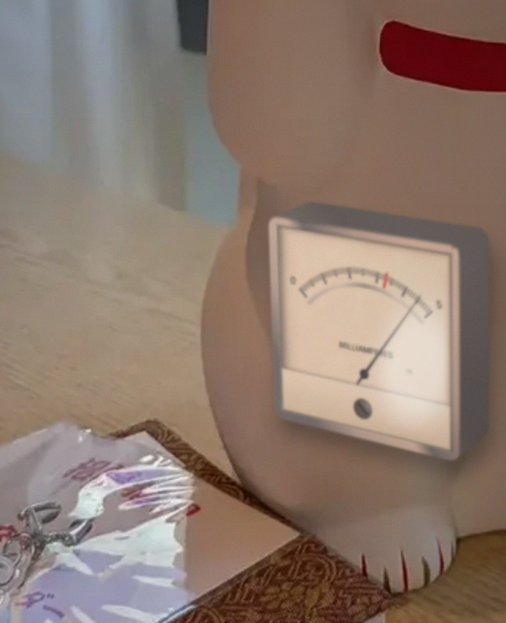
4.5 mA
